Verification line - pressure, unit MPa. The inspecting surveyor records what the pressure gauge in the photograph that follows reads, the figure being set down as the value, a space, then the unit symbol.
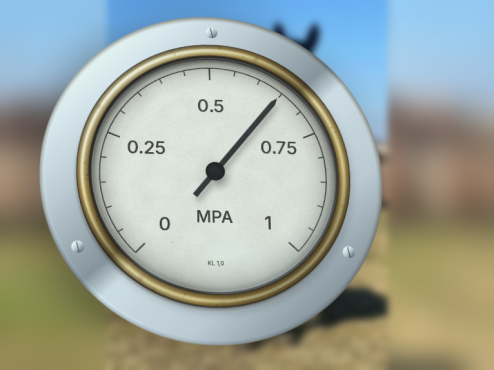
0.65 MPa
